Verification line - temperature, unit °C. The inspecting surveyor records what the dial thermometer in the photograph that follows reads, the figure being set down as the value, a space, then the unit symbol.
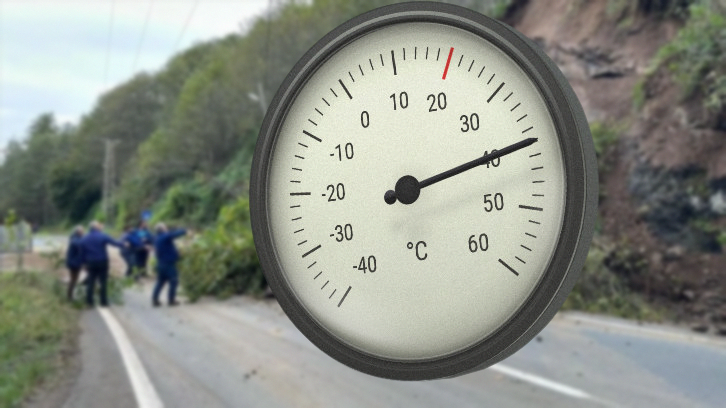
40 °C
